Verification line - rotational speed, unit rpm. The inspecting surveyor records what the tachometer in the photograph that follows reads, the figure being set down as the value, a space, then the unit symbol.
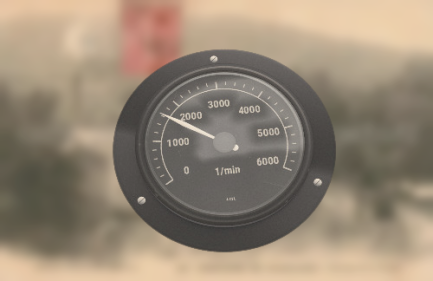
1600 rpm
